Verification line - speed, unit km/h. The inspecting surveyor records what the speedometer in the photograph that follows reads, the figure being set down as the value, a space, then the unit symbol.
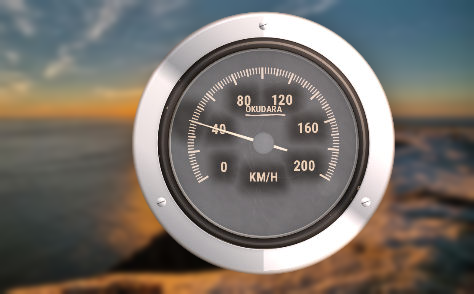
40 km/h
